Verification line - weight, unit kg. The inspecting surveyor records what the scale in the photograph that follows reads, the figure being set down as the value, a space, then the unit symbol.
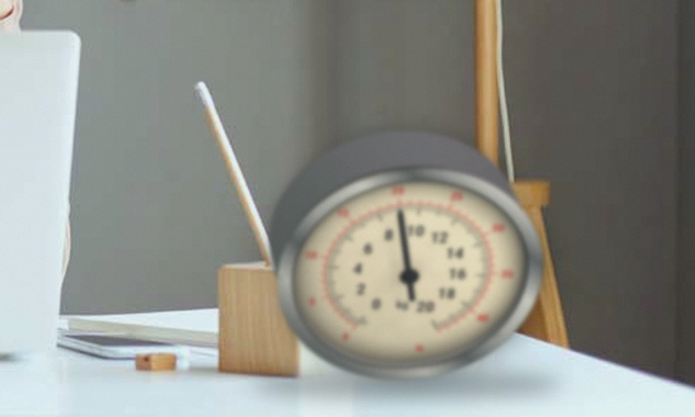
9 kg
